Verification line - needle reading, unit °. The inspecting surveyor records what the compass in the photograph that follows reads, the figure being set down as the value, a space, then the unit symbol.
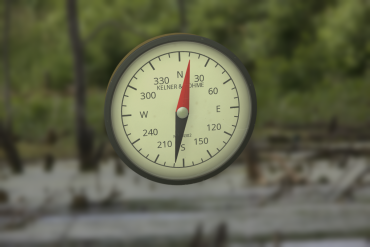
10 °
